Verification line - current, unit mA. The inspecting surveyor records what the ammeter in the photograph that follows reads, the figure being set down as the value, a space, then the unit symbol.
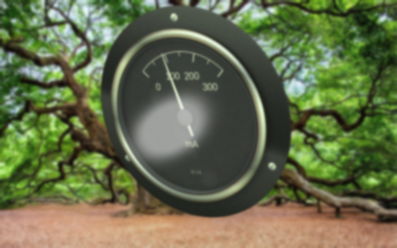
100 mA
